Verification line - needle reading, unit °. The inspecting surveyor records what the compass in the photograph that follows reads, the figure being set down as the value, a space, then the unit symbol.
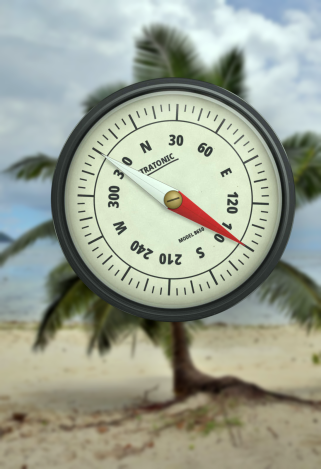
150 °
